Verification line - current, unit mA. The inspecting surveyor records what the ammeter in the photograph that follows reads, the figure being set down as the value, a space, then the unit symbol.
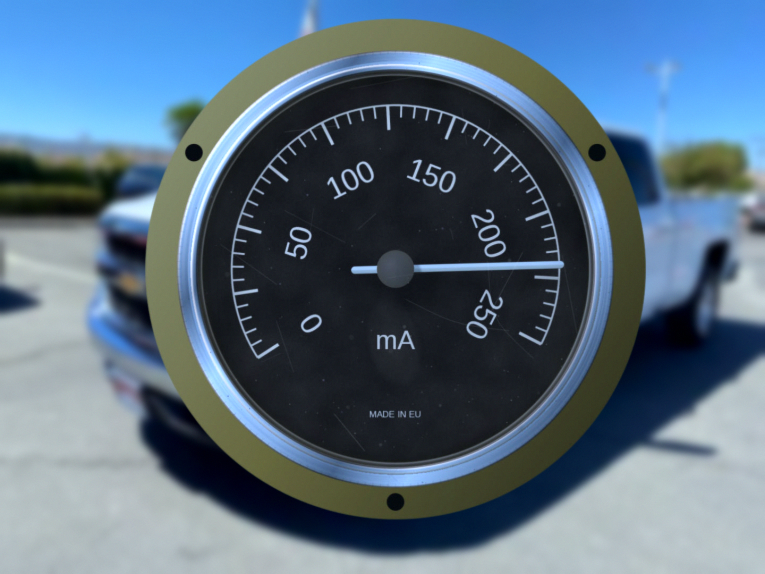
220 mA
